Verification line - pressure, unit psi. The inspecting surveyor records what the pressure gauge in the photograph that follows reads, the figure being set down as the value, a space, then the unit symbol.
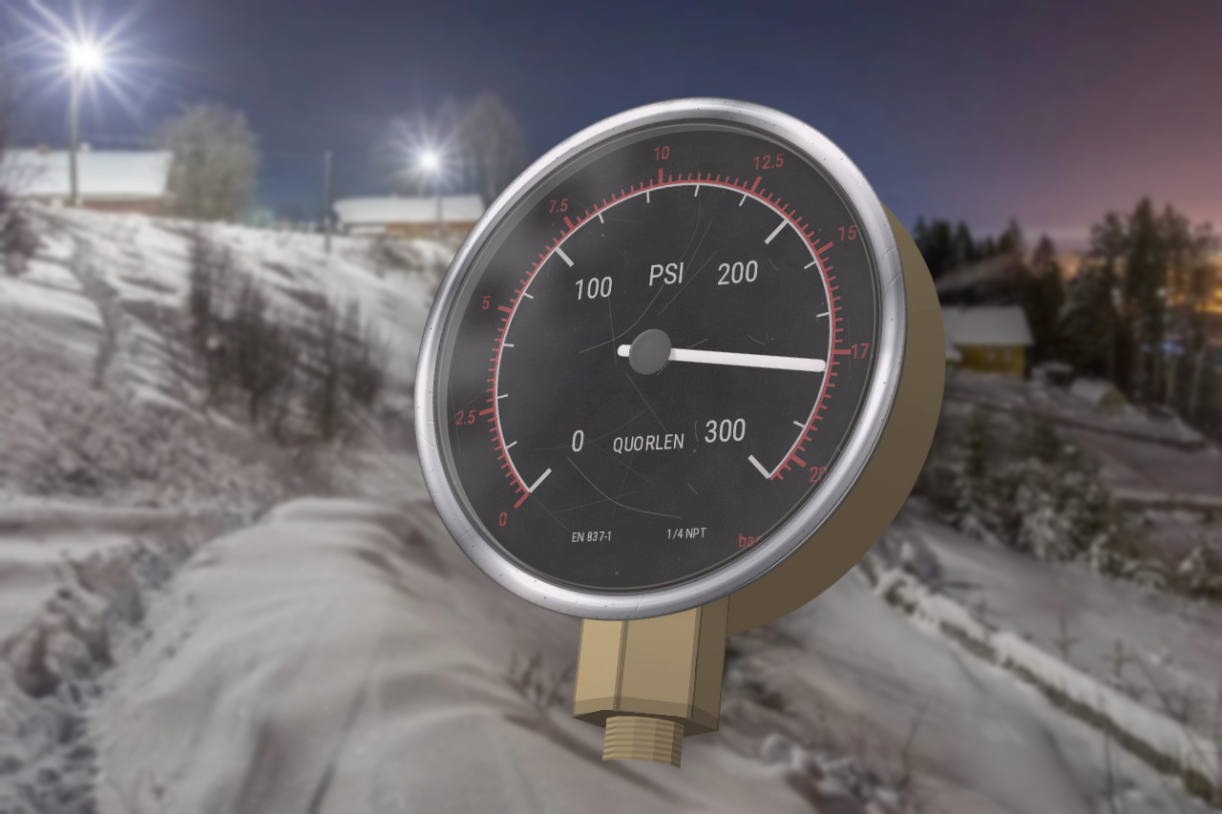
260 psi
